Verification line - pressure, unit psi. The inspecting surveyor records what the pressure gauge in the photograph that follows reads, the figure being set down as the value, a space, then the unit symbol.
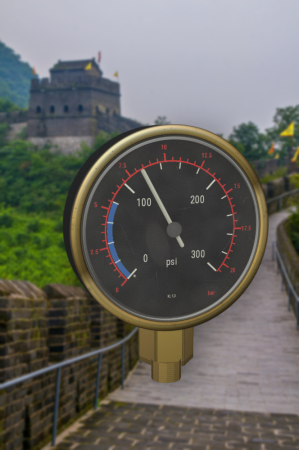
120 psi
